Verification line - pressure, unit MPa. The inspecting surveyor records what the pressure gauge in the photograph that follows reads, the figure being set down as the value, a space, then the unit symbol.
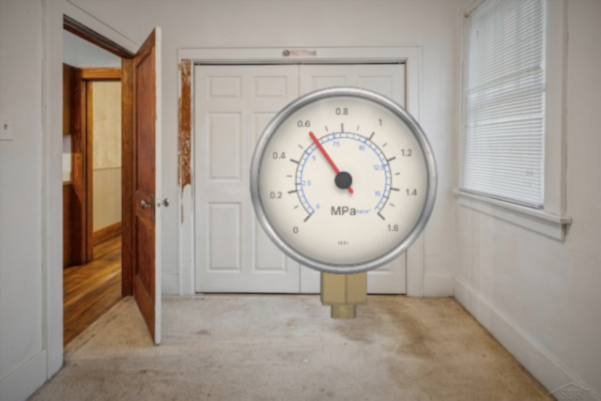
0.6 MPa
